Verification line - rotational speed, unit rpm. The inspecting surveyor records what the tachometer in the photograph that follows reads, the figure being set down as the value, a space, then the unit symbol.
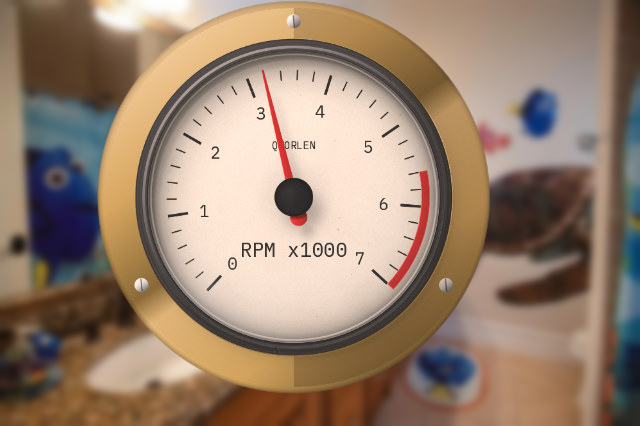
3200 rpm
